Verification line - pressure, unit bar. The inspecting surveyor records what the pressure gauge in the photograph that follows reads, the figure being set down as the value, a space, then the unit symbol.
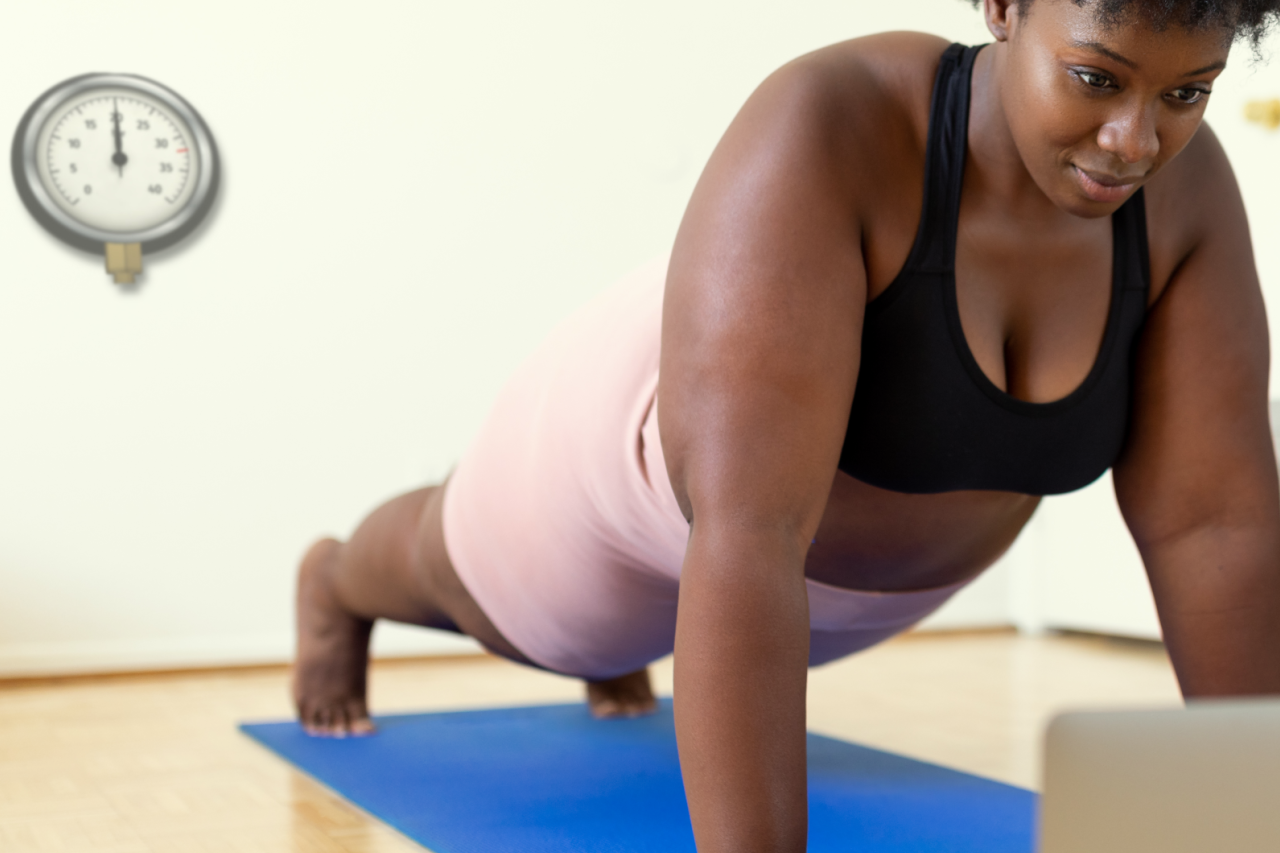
20 bar
